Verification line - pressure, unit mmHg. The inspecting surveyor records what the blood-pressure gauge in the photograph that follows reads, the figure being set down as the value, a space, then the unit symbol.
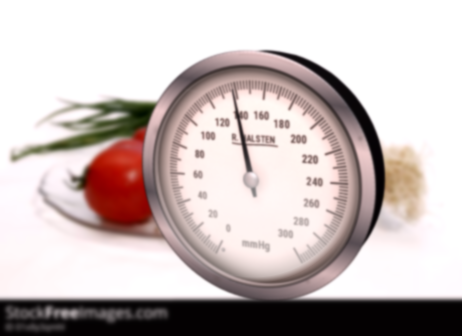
140 mmHg
